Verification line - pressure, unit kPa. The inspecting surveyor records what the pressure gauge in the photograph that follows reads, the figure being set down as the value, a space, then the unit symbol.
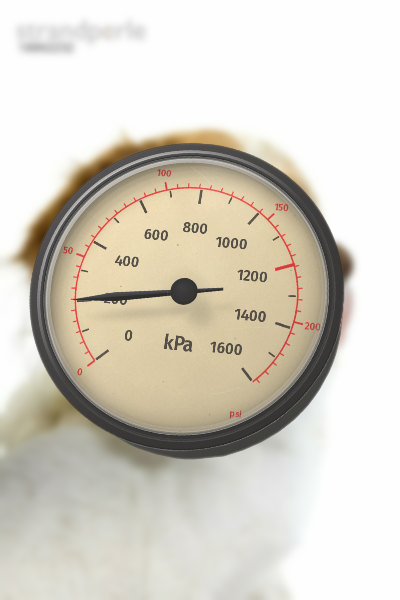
200 kPa
